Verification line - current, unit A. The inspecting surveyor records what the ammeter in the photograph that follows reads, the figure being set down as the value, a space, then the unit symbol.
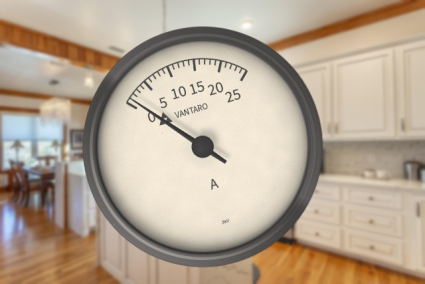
1 A
